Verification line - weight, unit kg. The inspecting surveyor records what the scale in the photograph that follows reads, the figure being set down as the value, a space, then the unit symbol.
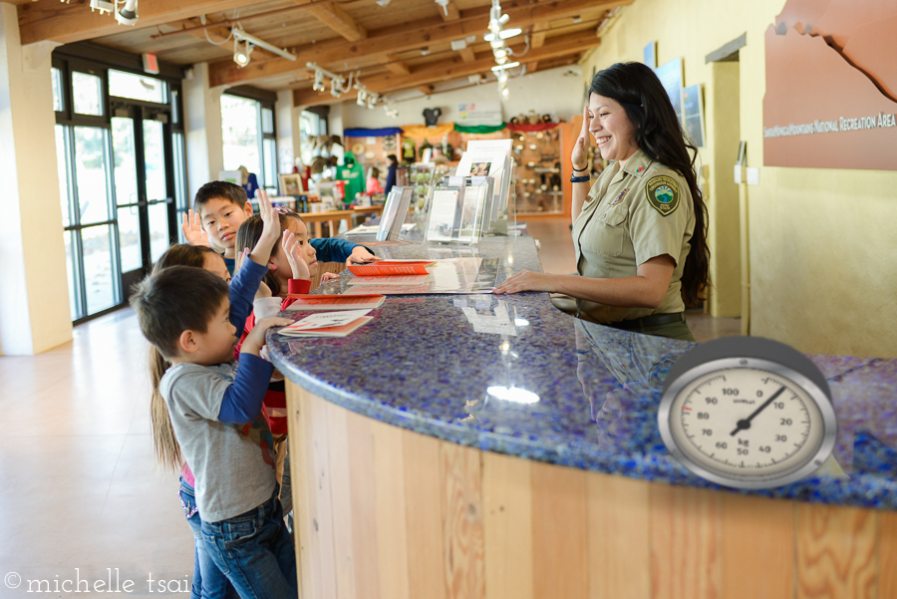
5 kg
